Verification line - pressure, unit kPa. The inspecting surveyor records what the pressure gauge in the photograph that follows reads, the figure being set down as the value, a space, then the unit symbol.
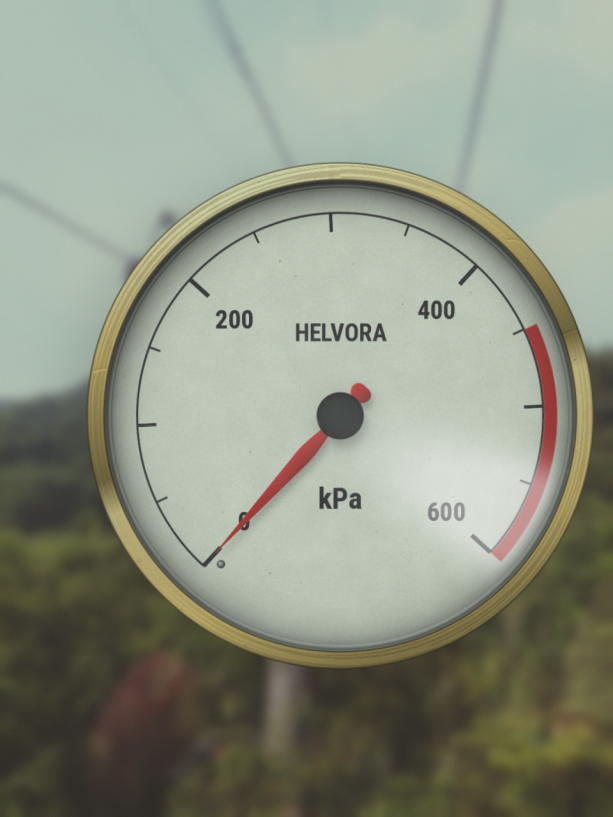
0 kPa
